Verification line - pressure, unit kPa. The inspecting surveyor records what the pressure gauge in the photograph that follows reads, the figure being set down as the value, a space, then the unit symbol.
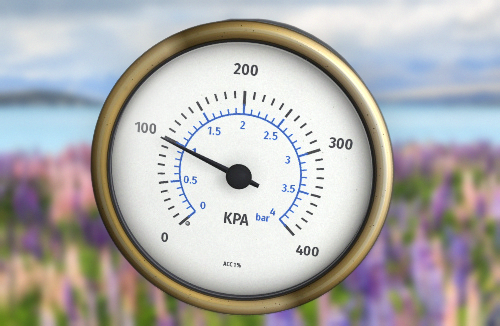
100 kPa
